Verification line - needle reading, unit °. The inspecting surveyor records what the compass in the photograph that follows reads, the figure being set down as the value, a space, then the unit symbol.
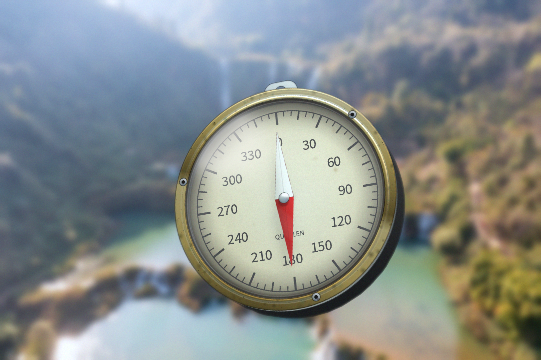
180 °
